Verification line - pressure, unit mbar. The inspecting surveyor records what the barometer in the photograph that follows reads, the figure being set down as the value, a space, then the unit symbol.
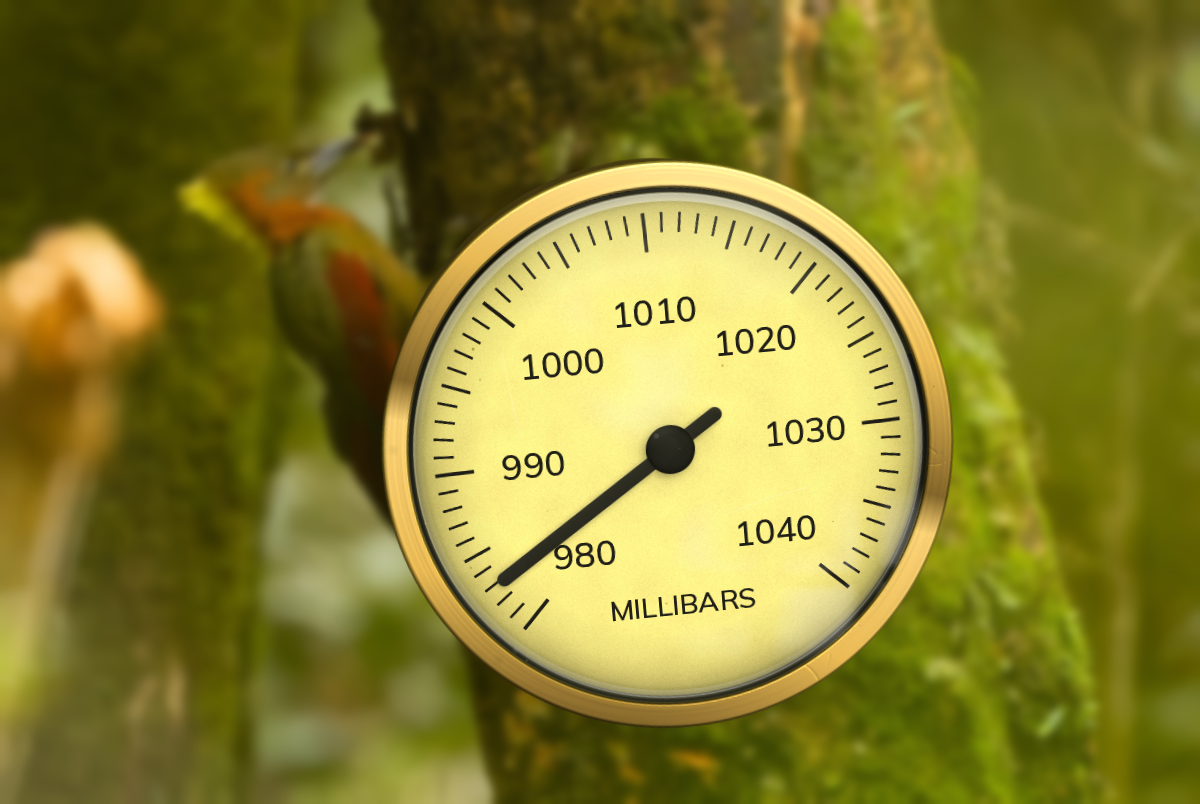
983 mbar
